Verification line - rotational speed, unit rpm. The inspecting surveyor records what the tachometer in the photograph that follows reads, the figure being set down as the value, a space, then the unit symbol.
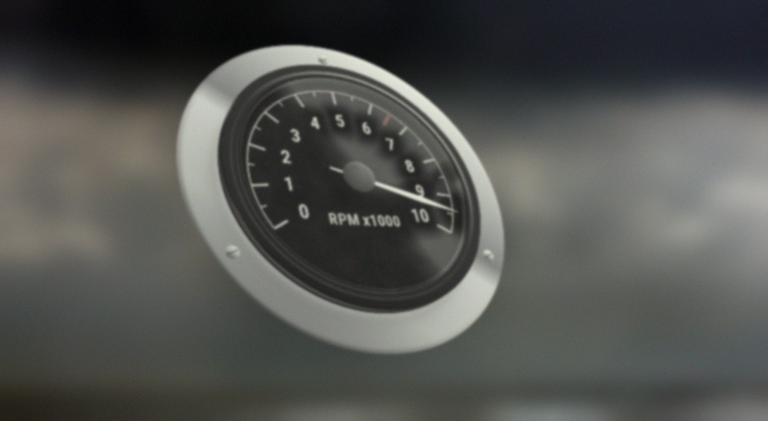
9500 rpm
